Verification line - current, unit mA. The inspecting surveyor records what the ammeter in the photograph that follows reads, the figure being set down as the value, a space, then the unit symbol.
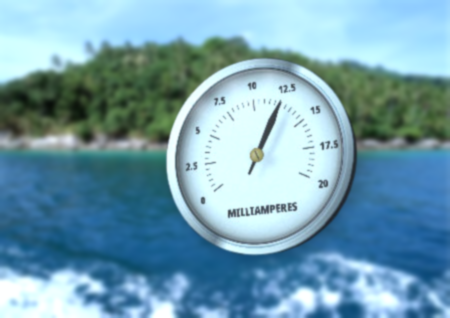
12.5 mA
